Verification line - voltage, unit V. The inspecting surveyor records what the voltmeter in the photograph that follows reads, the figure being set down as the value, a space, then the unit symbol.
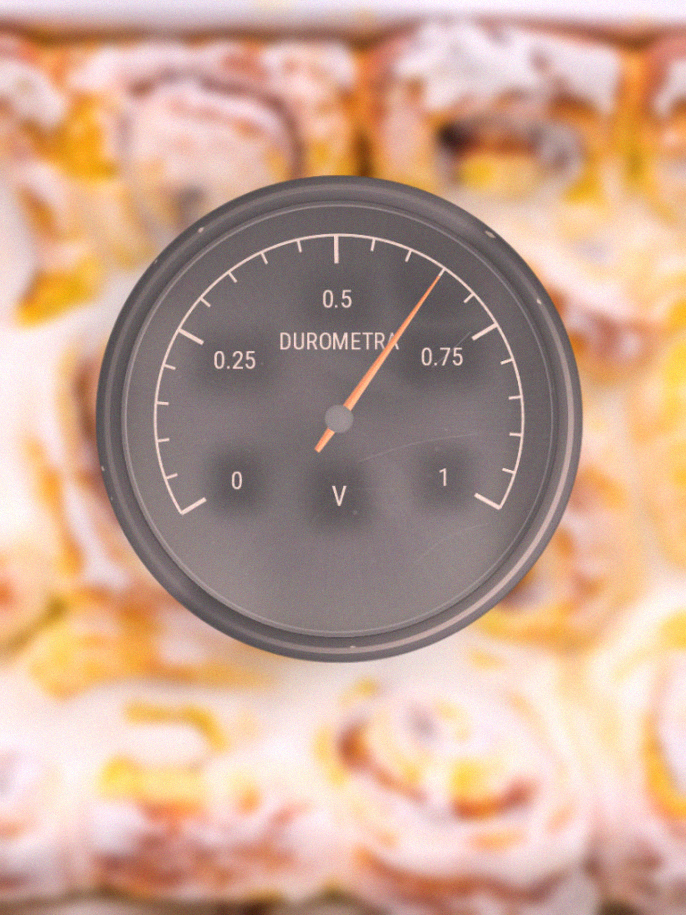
0.65 V
